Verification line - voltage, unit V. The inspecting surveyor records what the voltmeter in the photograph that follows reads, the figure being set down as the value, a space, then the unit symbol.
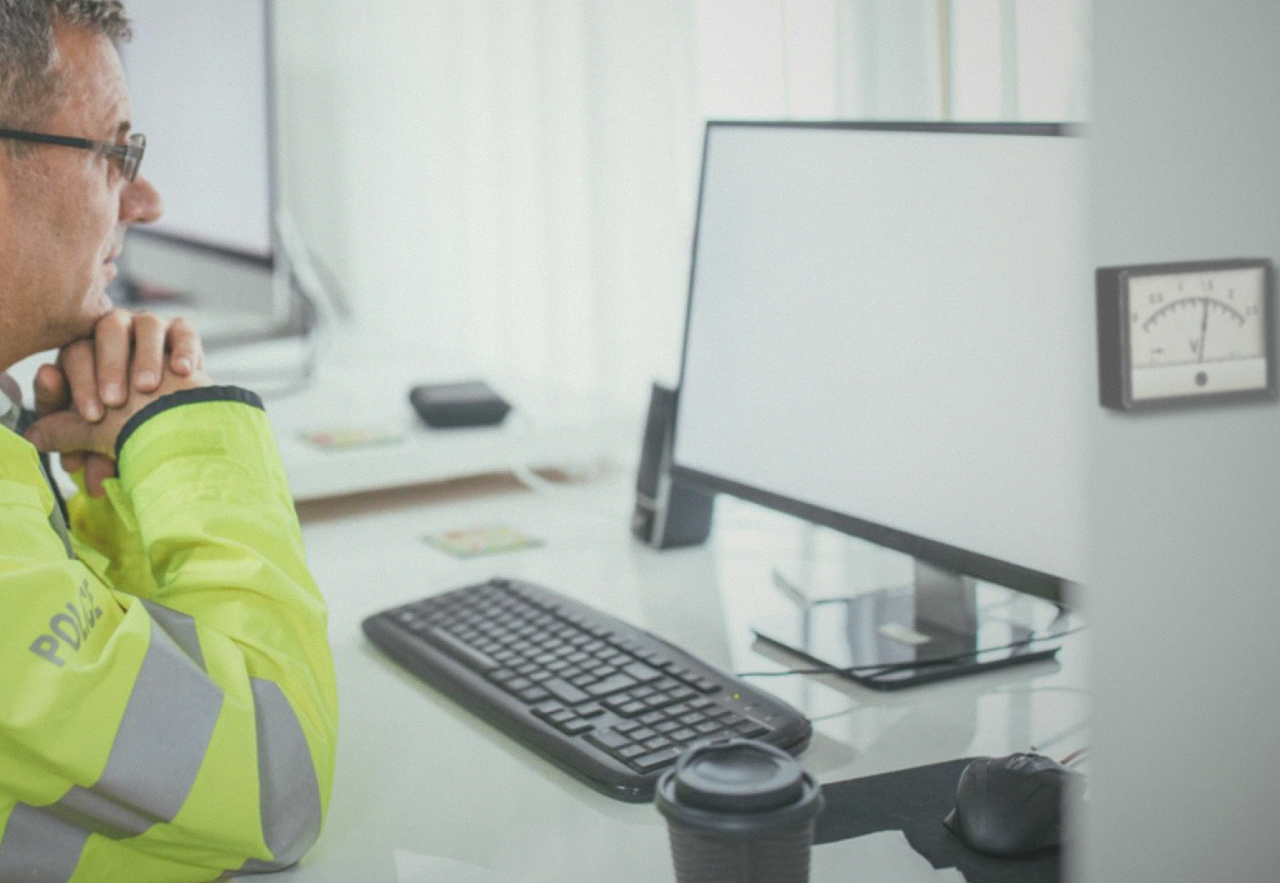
1.5 V
